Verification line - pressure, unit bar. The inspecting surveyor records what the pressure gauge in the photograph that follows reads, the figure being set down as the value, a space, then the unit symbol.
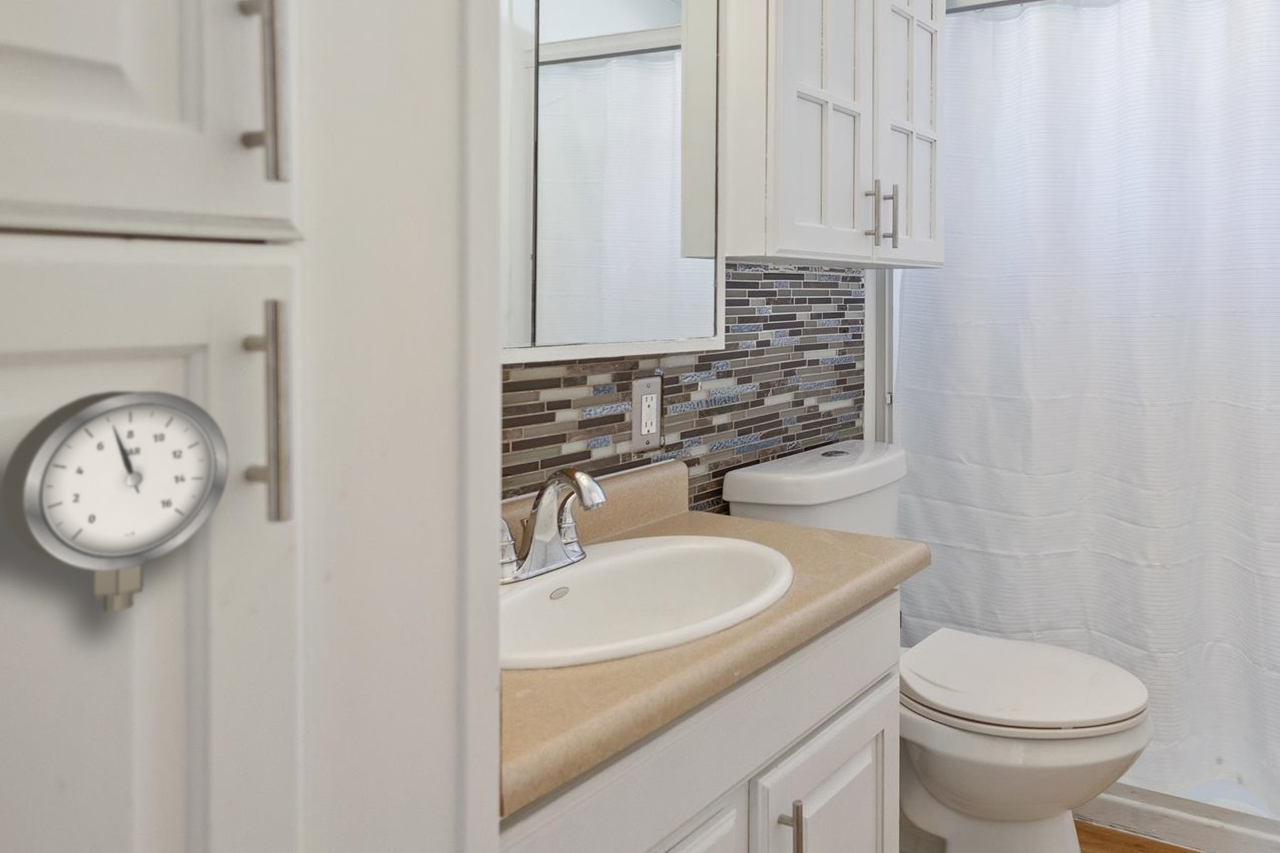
7 bar
